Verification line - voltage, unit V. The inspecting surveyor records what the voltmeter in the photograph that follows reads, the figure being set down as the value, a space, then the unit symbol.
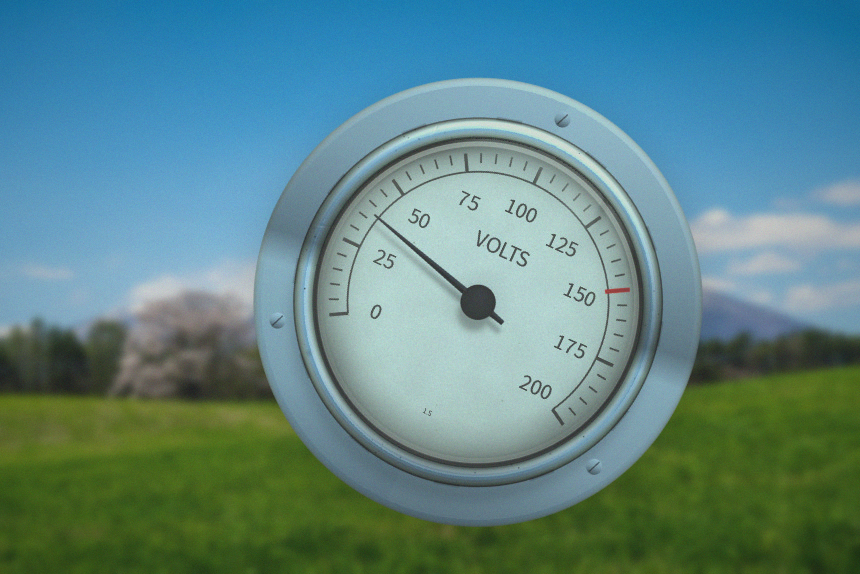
37.5 V
